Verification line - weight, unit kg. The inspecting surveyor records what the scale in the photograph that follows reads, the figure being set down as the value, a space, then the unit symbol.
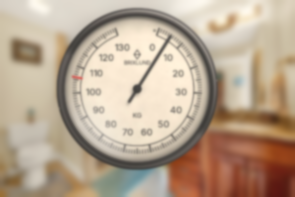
5 kg
